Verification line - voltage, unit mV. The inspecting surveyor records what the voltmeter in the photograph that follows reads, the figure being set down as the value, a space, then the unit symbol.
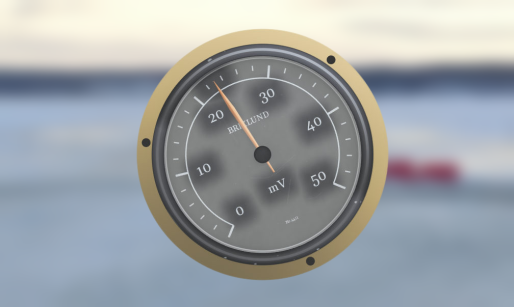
23 mV
